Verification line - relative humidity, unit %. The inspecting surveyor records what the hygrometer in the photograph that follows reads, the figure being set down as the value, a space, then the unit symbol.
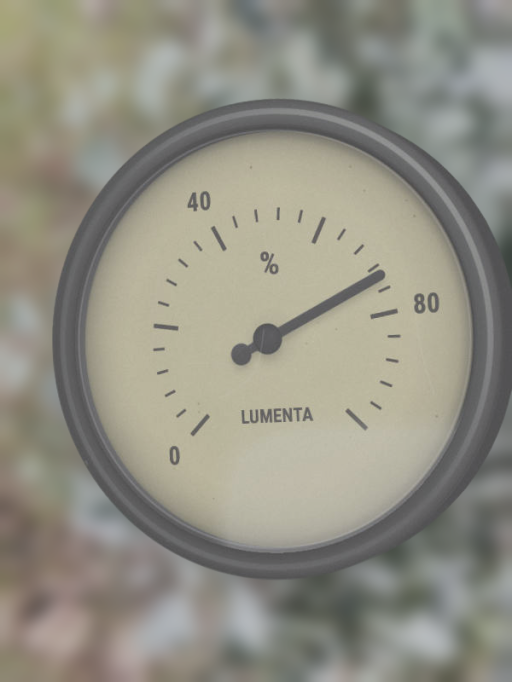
74 %
